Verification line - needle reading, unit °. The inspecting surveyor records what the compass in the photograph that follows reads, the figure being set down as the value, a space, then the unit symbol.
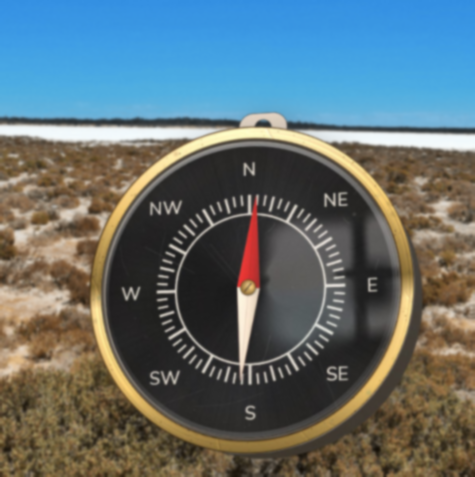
5 °
